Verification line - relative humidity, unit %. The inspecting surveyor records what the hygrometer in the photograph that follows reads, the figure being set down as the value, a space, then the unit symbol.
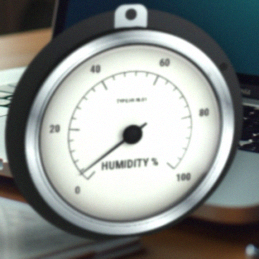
4 %
